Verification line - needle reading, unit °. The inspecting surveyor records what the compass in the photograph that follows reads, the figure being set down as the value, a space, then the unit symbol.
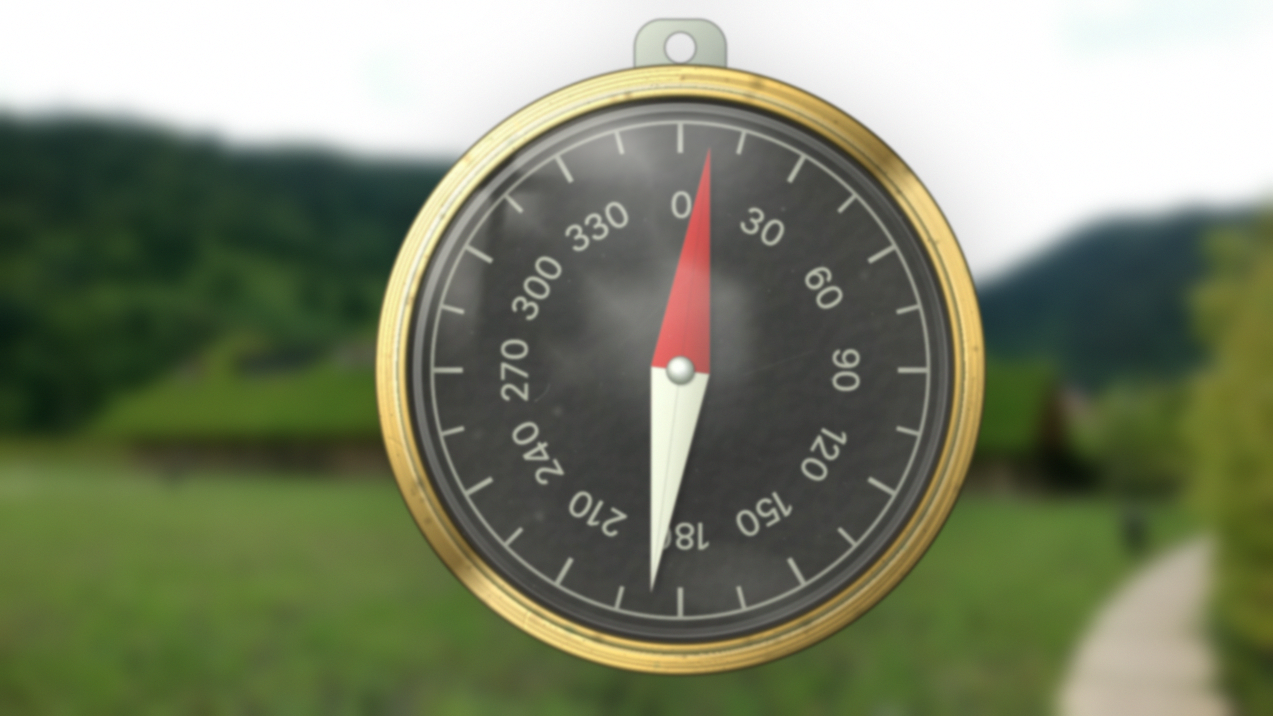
7.5 °
